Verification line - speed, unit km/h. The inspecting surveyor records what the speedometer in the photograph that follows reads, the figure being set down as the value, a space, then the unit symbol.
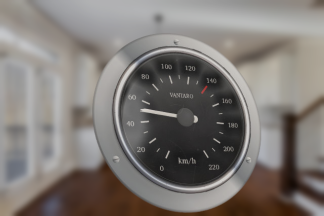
50 km/h
